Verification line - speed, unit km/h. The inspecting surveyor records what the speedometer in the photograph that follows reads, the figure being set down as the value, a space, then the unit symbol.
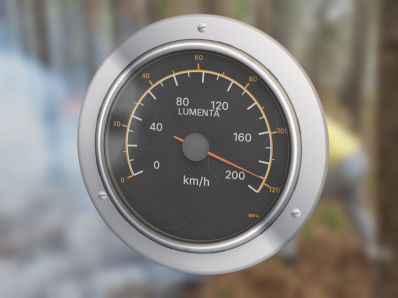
190 km/h
